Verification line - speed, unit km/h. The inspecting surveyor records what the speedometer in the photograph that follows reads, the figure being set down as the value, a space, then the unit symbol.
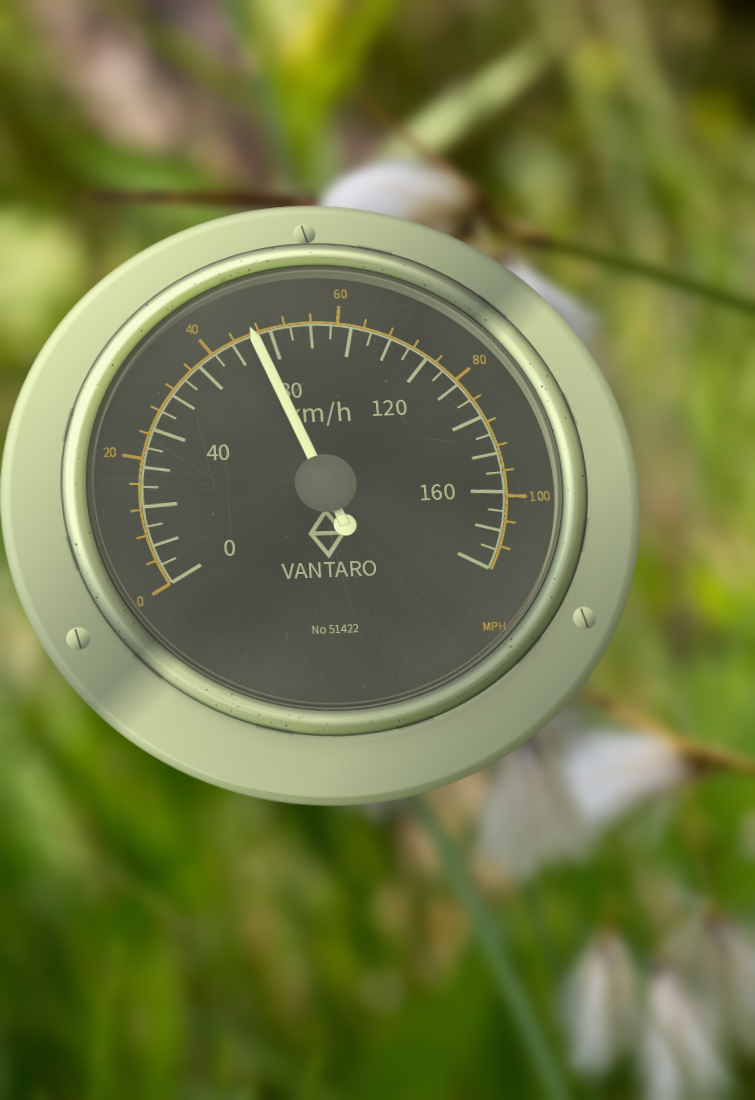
75 km/h
